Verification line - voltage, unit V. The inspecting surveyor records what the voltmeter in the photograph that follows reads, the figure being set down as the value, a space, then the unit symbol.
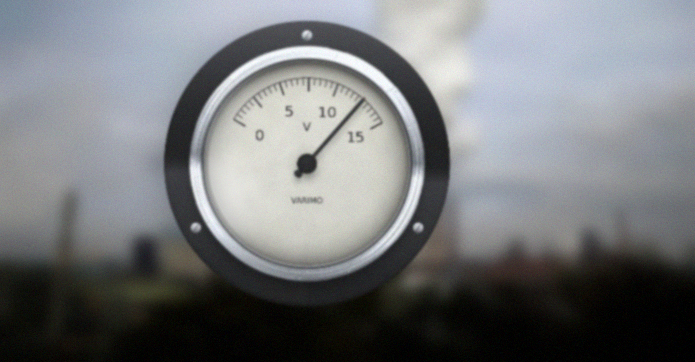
12.5 V
